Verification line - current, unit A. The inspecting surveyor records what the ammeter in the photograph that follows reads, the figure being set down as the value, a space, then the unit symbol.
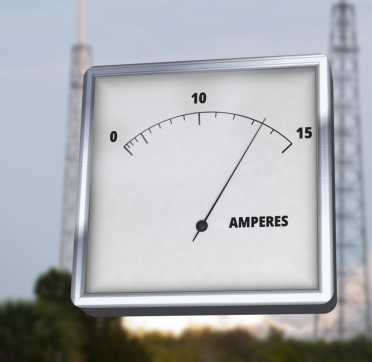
13.5 A
